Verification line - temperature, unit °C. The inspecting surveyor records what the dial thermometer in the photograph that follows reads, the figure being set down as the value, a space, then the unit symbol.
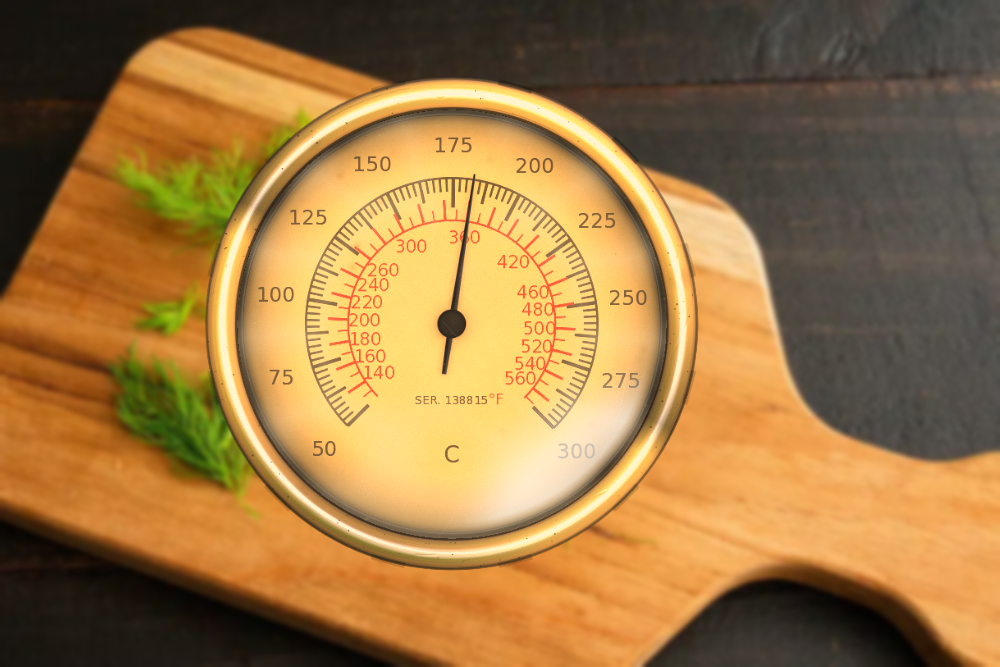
182.5 °C
